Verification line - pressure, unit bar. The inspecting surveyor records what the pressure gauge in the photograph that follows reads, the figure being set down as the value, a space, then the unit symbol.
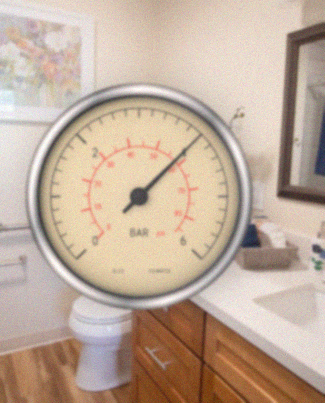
4 bar
